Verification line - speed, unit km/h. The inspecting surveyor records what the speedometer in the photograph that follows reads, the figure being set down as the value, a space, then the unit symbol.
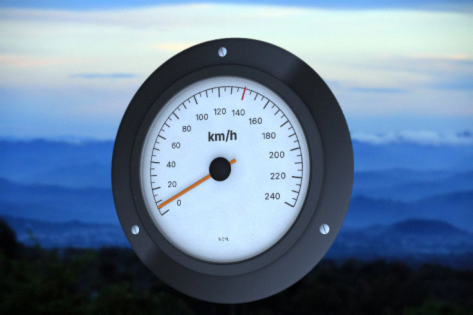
5 km/h
